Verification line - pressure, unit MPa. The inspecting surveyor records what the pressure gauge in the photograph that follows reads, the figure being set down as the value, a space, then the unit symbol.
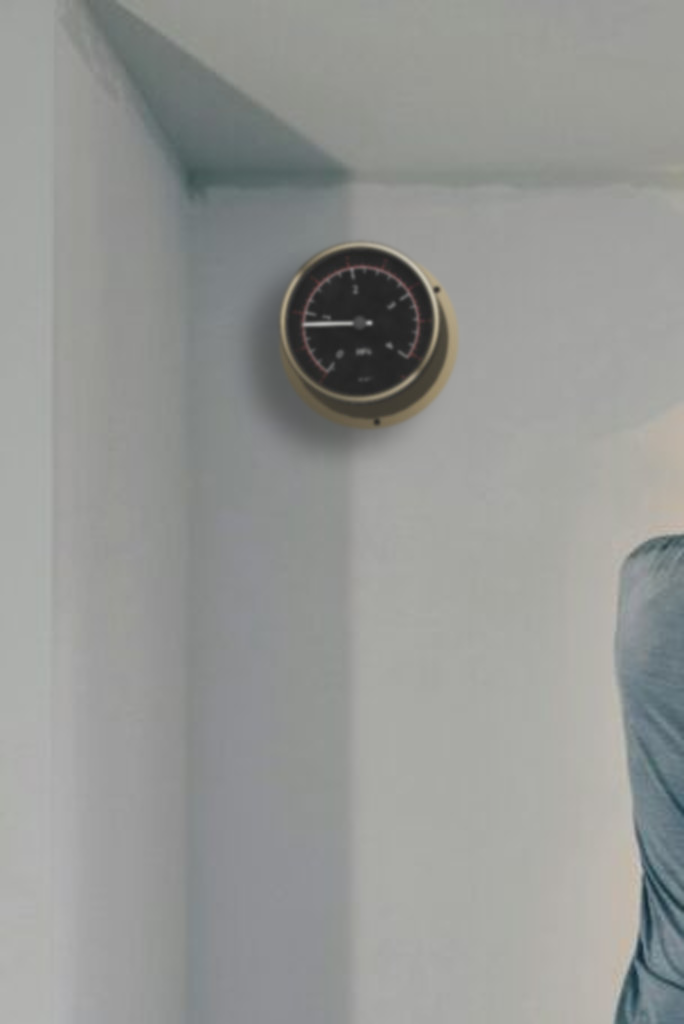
0.8 MPa
